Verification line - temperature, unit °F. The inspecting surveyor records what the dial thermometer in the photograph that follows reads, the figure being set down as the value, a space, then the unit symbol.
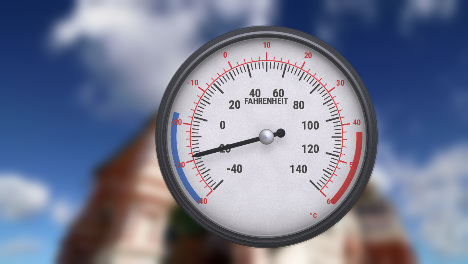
-20 °F
